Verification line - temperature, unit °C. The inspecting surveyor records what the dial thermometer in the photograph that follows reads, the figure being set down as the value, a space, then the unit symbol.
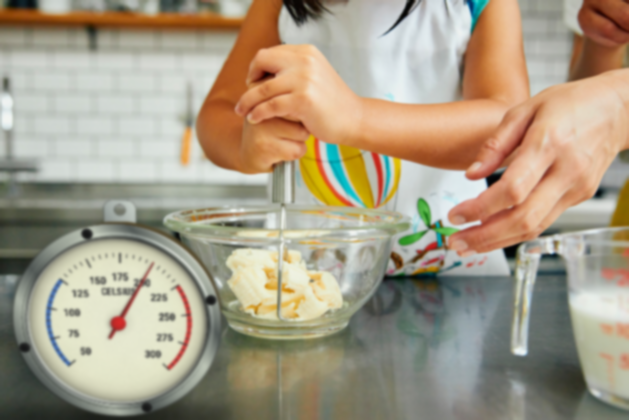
200 °C
